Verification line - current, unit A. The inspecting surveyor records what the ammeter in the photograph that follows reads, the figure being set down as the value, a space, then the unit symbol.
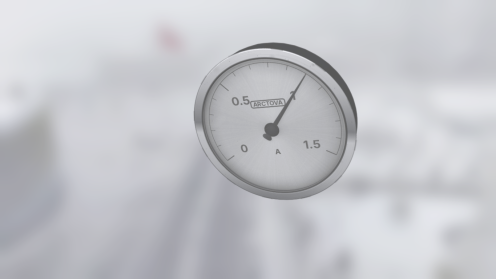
1 A
